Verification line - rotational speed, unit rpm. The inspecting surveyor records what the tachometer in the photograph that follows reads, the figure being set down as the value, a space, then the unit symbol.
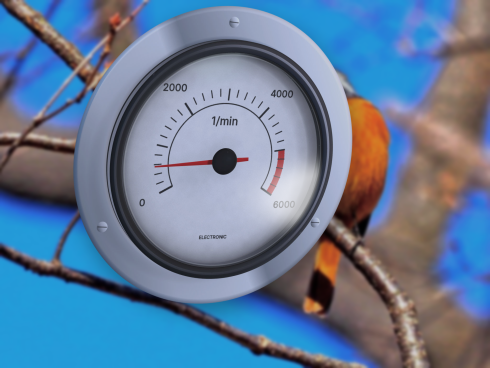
600 rpm
